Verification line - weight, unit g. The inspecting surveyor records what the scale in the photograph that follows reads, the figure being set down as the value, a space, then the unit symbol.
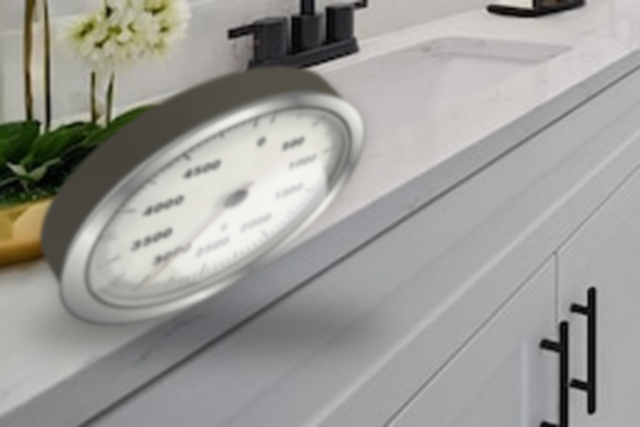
3000 g
